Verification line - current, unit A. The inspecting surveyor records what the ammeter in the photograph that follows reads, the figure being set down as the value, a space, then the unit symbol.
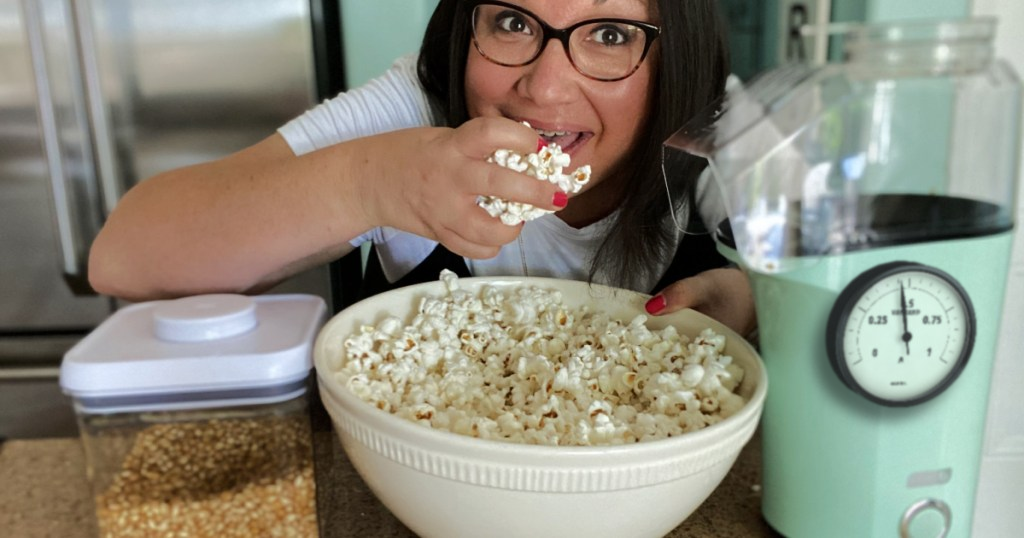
0.45 A
